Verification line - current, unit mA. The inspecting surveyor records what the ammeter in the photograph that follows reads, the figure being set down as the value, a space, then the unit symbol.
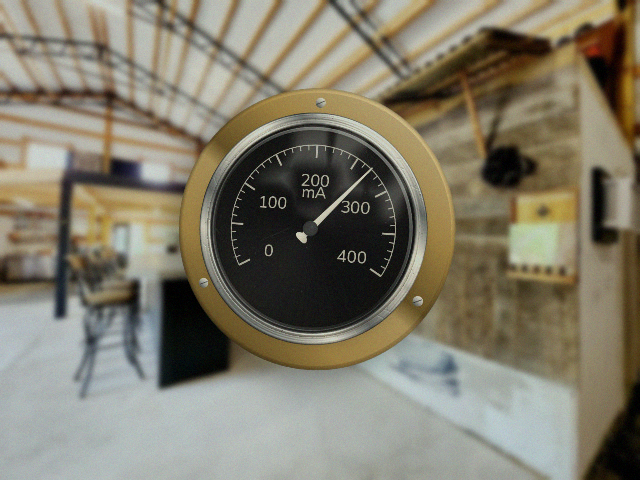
270 mA
